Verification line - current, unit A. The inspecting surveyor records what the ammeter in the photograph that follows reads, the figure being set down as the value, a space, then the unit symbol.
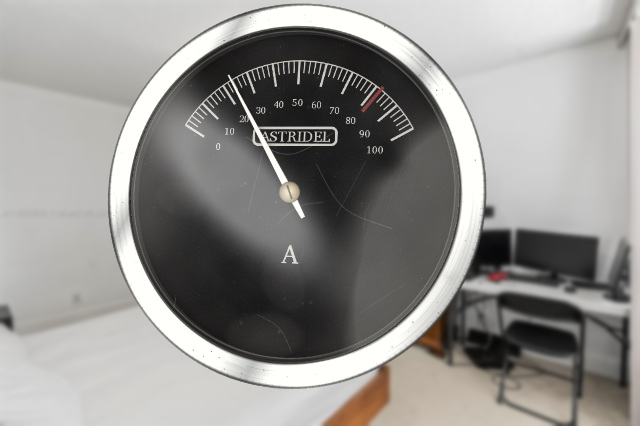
24 A
